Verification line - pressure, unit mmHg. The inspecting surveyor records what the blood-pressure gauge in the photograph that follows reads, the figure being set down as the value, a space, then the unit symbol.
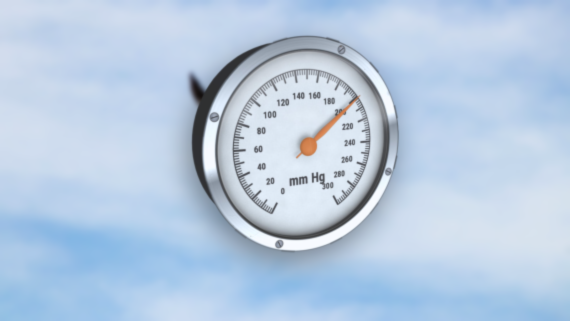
200 mmHg
